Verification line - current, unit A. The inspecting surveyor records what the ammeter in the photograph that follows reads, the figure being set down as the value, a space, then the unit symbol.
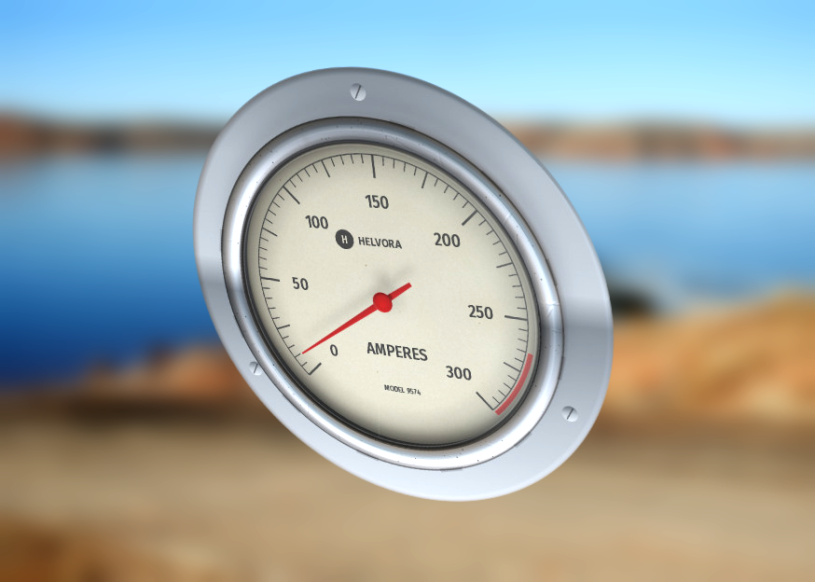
10 A
